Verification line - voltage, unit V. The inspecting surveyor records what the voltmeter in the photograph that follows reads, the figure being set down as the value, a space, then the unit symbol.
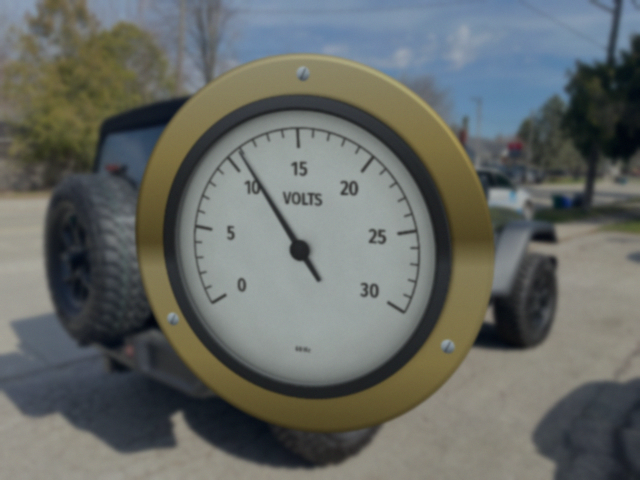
11 V
